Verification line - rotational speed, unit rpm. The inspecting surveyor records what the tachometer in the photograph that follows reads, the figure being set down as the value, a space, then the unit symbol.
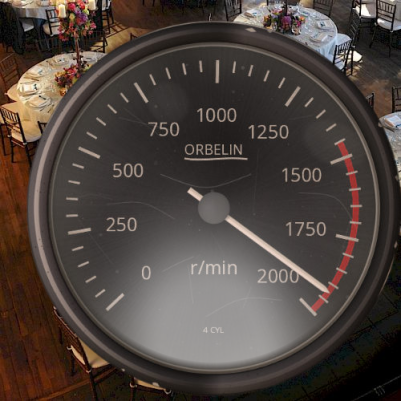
1925 rpm
